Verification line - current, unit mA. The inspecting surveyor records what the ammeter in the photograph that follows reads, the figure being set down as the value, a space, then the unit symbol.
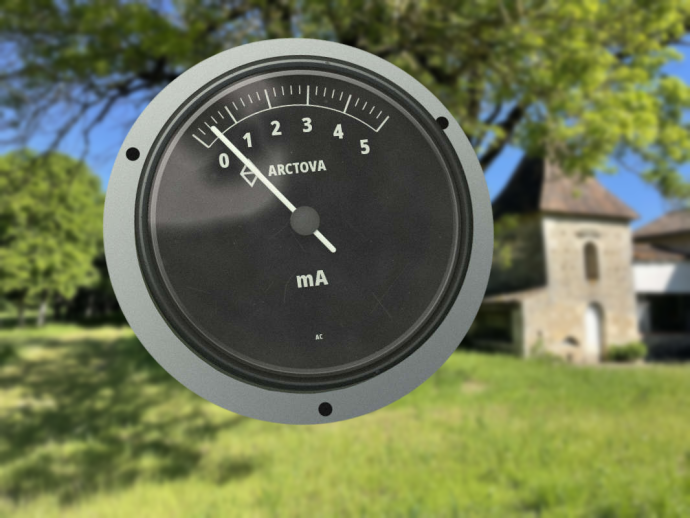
0.4 mA
